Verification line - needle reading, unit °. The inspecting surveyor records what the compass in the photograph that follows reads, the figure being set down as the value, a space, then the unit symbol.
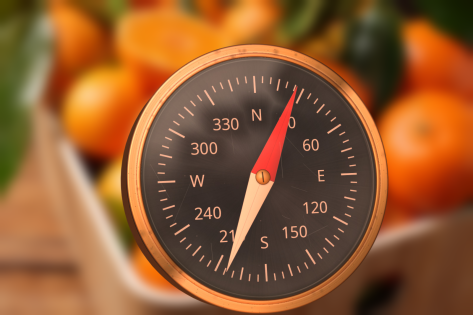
25 °
